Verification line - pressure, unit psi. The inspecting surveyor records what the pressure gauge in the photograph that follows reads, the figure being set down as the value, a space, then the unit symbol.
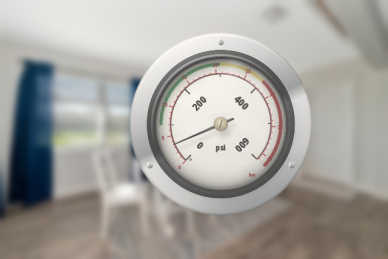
50 psi
